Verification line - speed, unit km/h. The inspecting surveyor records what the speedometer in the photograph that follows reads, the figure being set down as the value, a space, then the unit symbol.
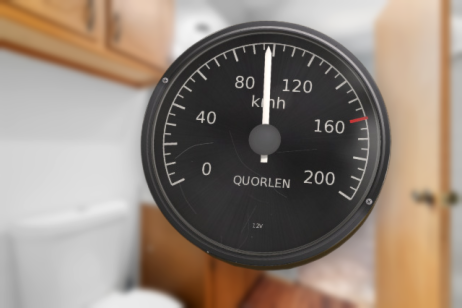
97.5 km/h
